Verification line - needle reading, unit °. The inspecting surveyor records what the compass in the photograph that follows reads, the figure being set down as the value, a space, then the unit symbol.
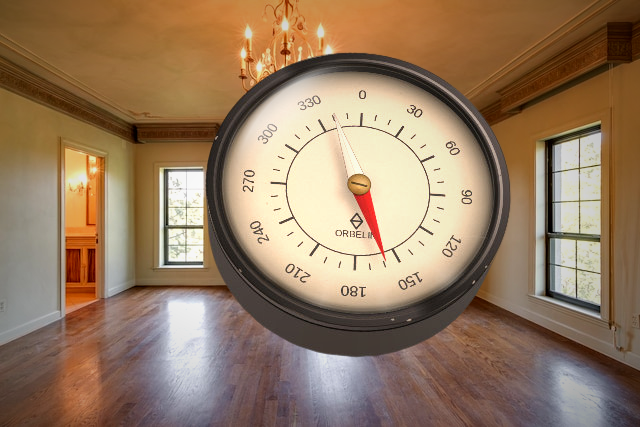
160 °
